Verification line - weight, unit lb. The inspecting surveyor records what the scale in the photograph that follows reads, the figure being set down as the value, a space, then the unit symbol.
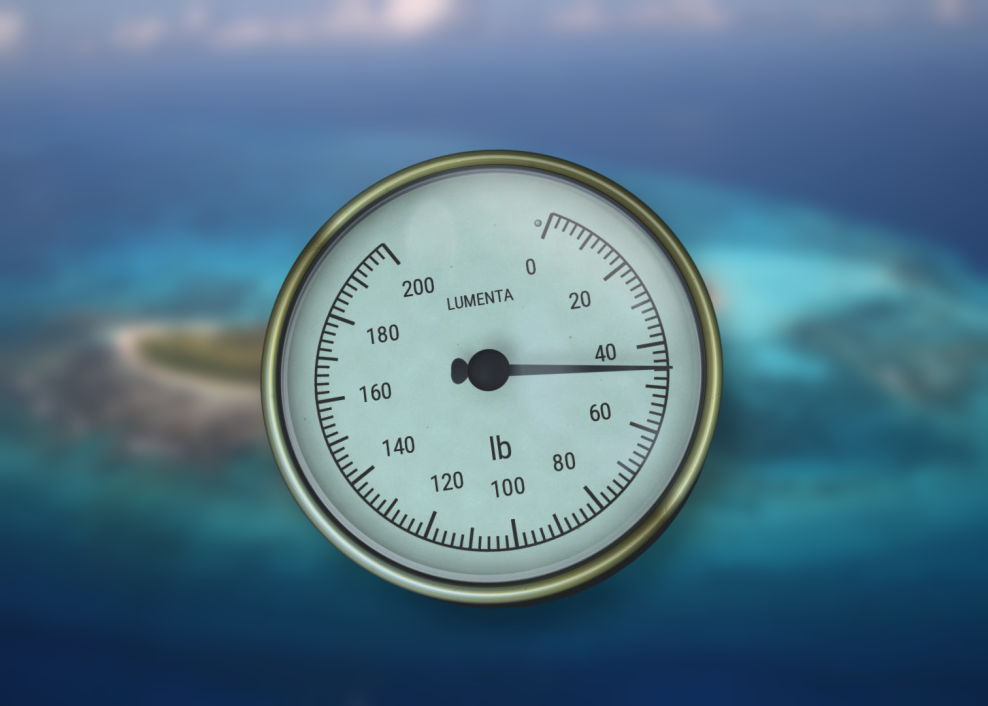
46 lb
